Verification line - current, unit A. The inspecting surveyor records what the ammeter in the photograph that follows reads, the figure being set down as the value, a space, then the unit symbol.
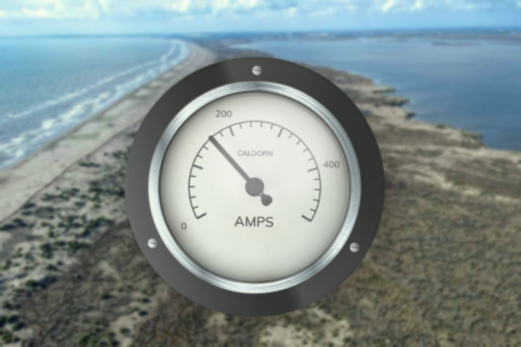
160 A
